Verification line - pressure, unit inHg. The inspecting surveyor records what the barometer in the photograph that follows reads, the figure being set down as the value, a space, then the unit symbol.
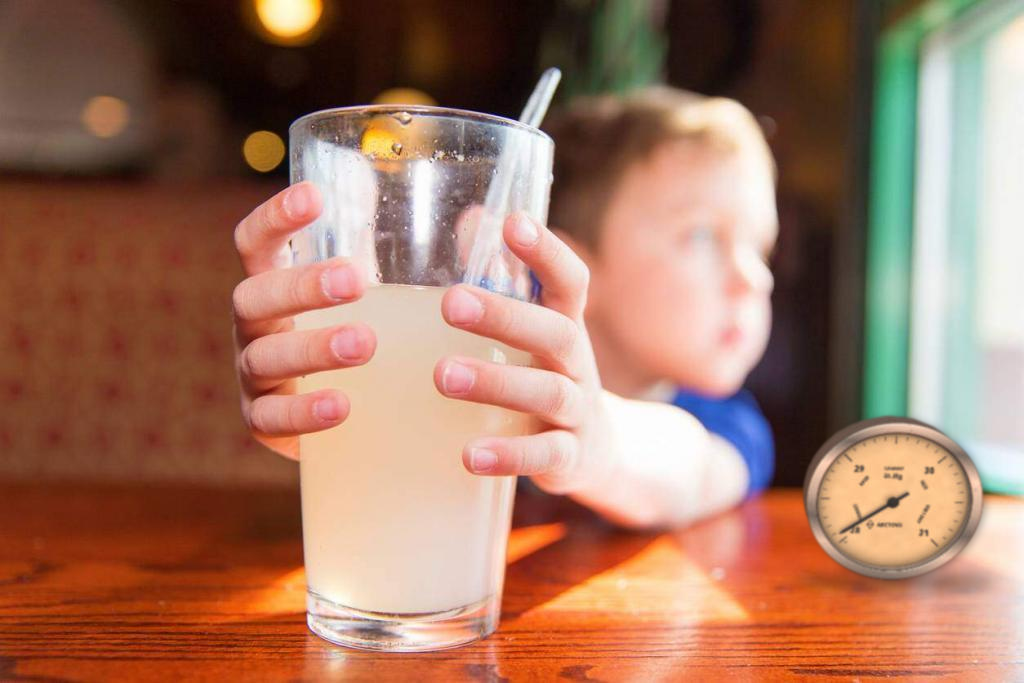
28.1 inHg
